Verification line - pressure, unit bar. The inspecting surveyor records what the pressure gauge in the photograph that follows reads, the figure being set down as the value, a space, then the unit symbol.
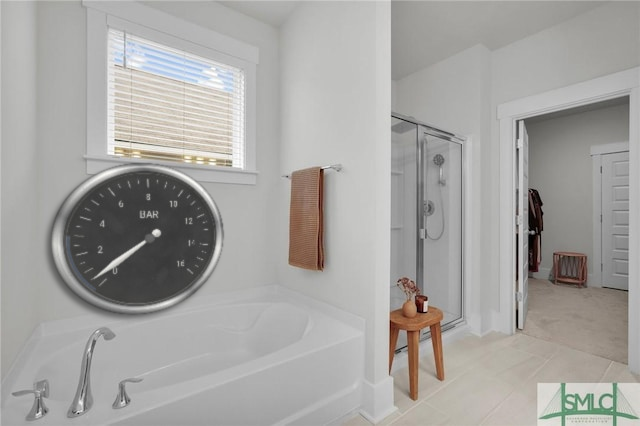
0.5 bar
